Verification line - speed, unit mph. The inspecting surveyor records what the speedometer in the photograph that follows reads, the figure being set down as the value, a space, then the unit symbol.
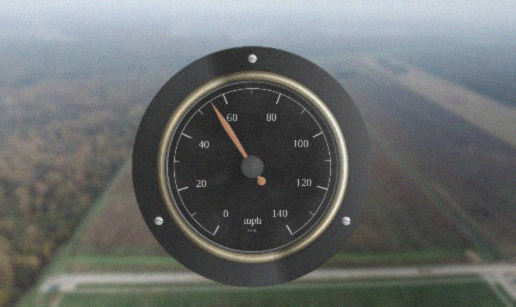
55 mph
